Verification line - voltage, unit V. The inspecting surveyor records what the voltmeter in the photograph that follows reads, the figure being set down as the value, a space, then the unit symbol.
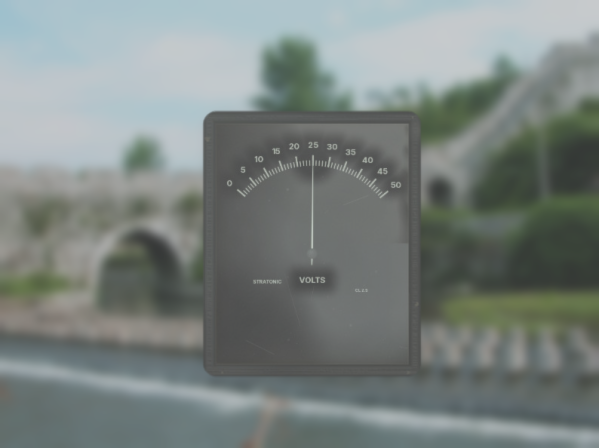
25 V
